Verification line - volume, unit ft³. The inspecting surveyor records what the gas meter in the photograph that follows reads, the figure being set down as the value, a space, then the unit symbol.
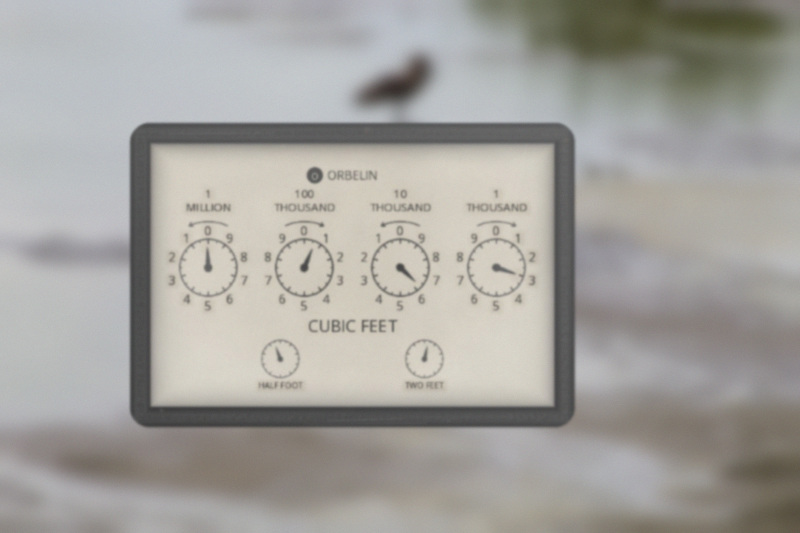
6300 ft³
